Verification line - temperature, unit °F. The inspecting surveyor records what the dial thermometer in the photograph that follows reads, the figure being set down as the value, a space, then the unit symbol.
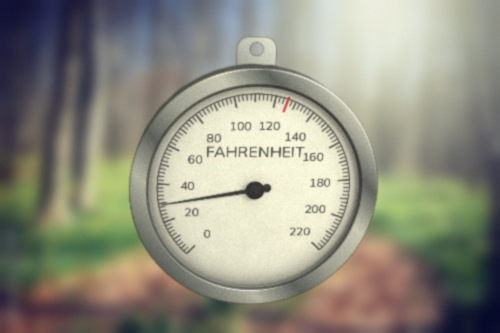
30 °F
